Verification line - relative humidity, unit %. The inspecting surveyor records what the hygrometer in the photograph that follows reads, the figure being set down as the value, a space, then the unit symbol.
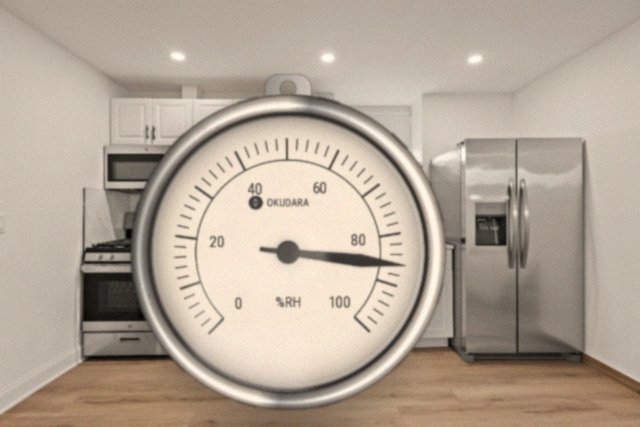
86 %
